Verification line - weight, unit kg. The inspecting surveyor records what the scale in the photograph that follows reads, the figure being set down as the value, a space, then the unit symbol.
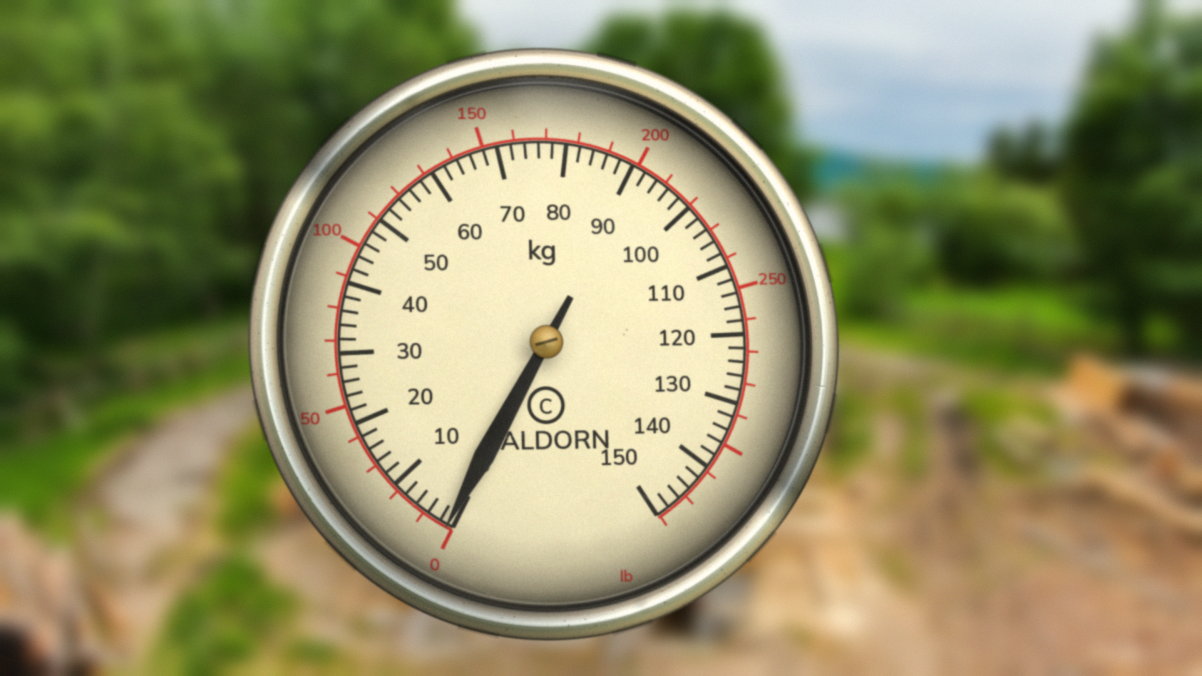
1 kg
